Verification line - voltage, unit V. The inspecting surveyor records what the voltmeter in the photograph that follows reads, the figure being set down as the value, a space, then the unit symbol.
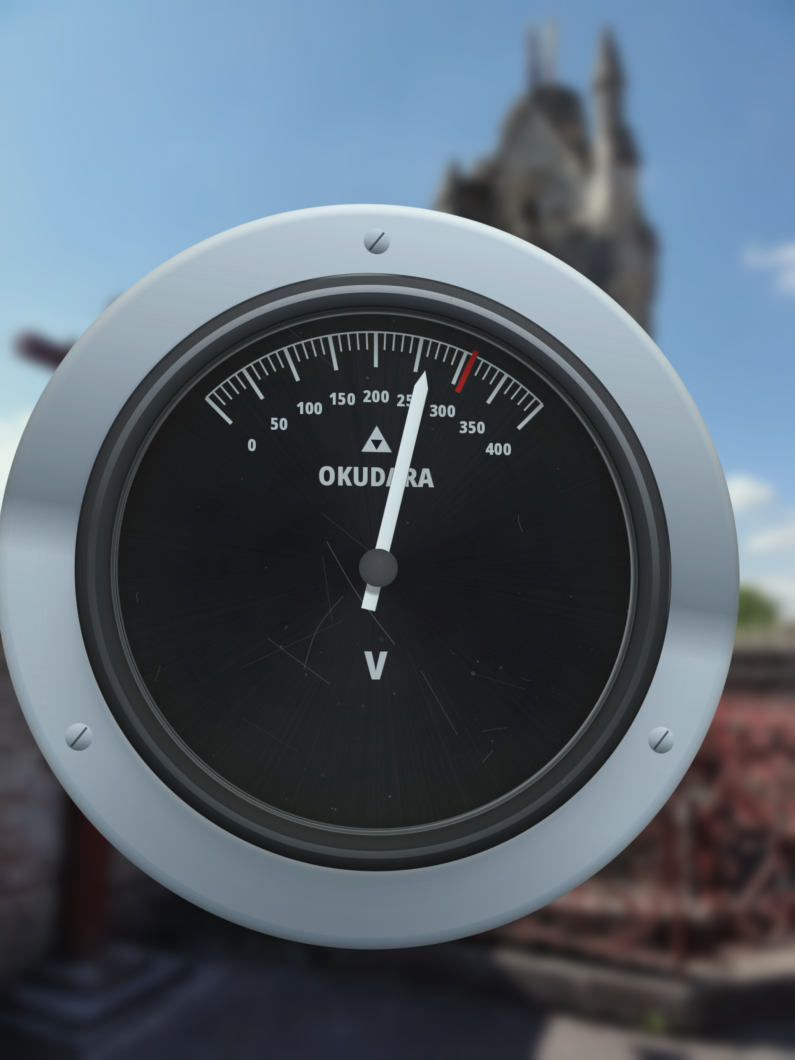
260 V
